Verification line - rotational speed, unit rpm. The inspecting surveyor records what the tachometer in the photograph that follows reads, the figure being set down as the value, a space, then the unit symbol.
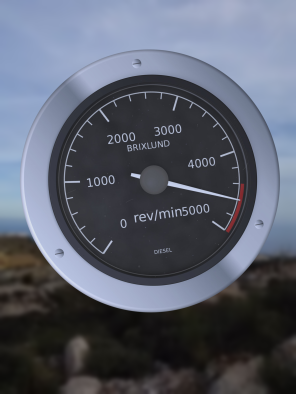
4600 rpm
